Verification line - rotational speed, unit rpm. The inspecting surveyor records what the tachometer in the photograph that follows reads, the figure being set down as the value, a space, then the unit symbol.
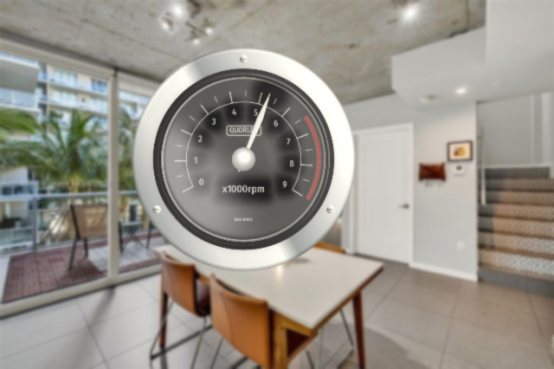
5250 rpm
